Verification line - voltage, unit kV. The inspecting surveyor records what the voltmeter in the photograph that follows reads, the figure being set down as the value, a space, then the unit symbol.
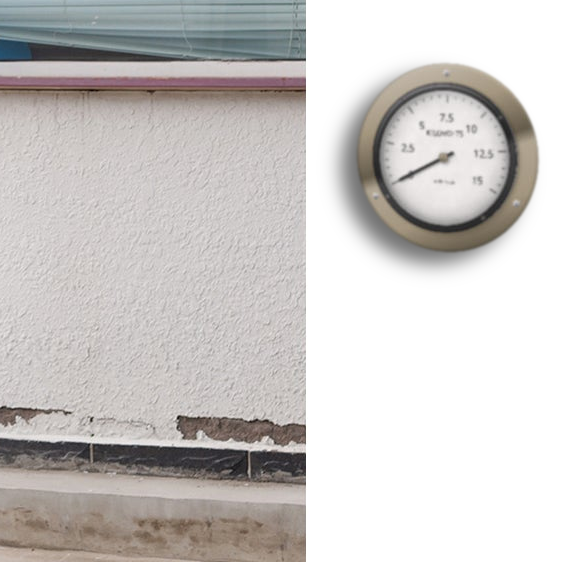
0 kV
